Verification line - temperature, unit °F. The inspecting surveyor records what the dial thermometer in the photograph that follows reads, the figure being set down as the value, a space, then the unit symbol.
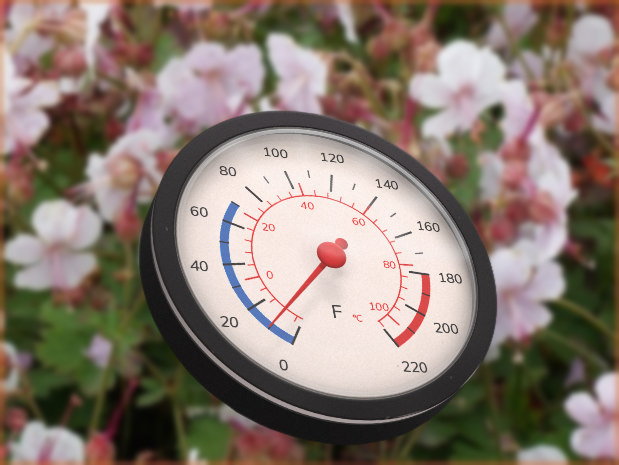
10 °F
